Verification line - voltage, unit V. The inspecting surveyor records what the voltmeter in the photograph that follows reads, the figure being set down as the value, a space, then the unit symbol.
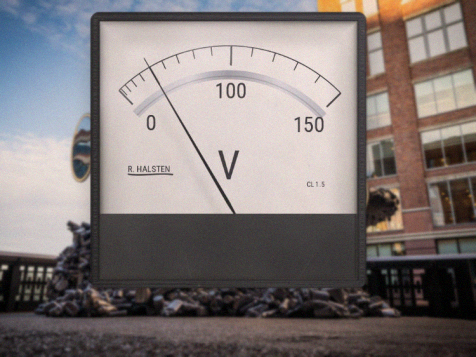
50 V
